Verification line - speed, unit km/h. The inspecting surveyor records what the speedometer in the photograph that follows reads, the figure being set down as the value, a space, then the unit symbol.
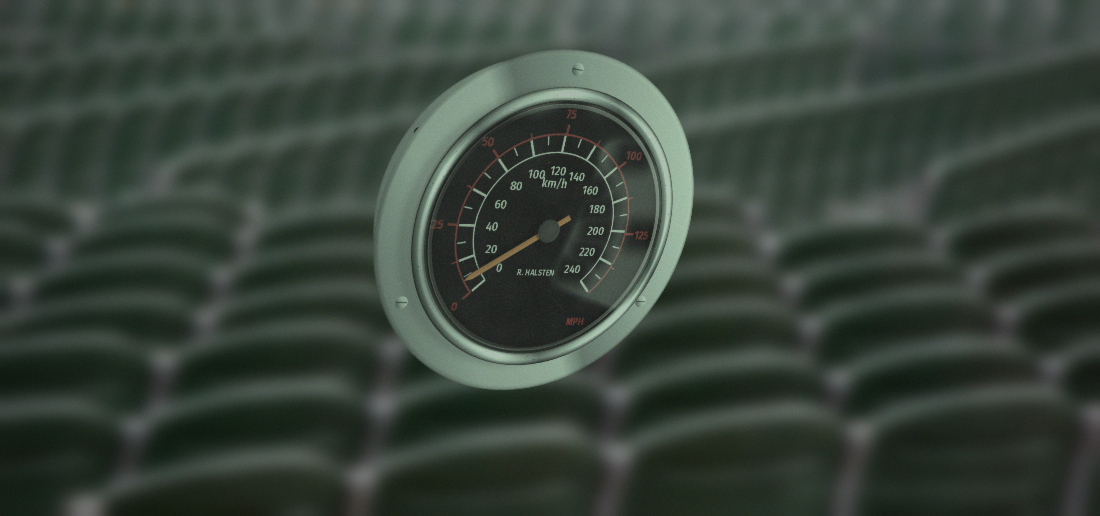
10 km/h
